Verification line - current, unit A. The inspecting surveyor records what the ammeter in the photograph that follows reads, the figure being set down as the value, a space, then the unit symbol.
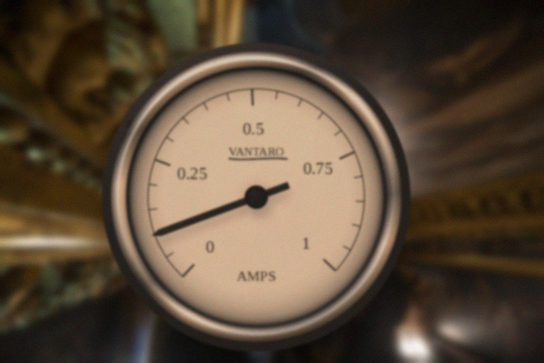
0.1 A
